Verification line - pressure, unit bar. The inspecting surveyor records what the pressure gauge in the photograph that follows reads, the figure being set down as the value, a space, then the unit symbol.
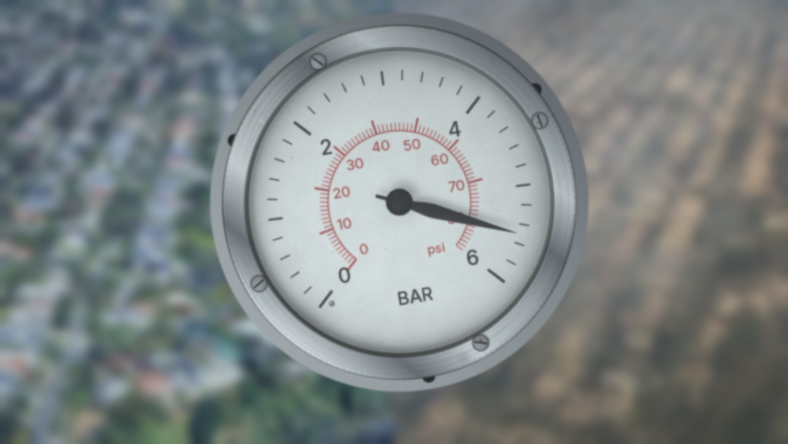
5.5 bar
